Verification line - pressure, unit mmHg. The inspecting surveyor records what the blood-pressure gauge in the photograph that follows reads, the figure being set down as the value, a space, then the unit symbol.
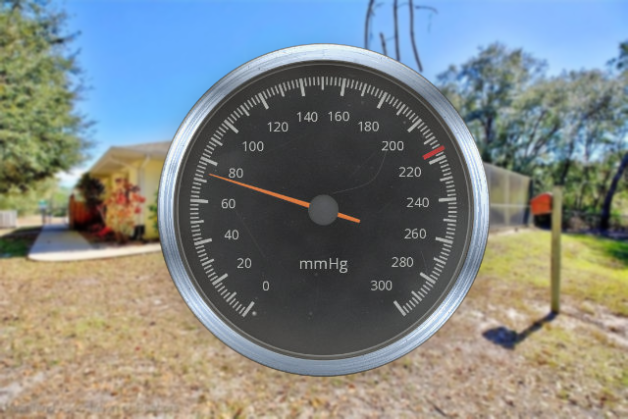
74 mmHg
